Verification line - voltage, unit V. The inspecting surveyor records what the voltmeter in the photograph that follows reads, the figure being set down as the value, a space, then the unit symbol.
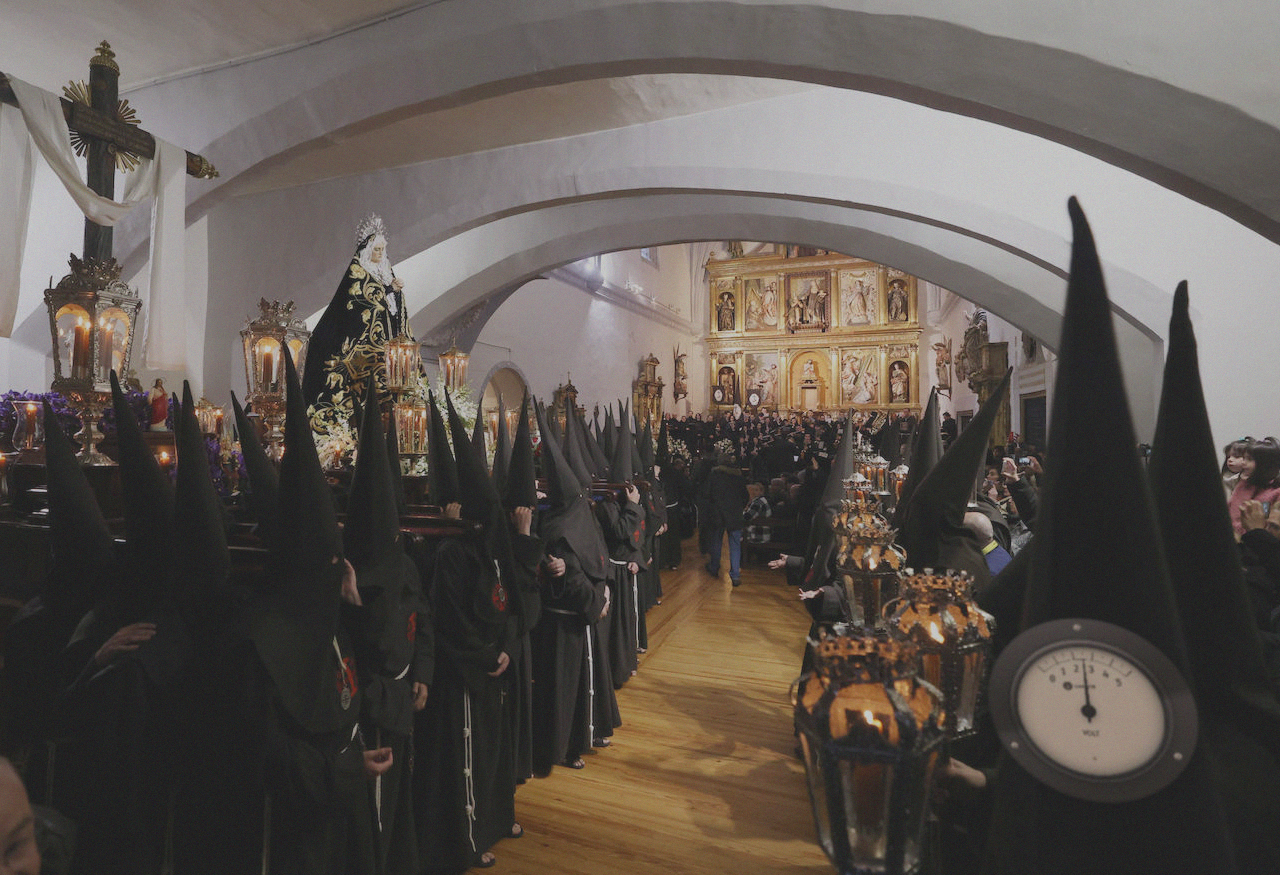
2.5 V
